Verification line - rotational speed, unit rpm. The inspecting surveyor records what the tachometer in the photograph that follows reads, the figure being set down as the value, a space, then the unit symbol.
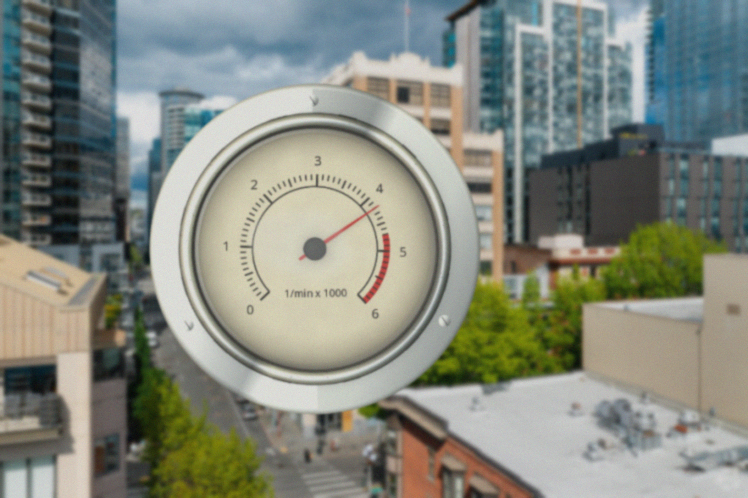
4200 rpm
